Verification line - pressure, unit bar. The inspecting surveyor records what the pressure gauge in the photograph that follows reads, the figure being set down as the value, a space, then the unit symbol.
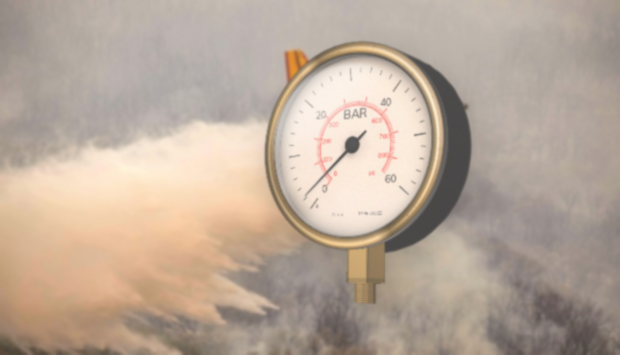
2 bar
